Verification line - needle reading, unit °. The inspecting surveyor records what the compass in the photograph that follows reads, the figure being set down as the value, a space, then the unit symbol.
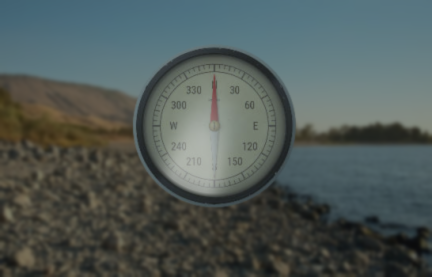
0 °
